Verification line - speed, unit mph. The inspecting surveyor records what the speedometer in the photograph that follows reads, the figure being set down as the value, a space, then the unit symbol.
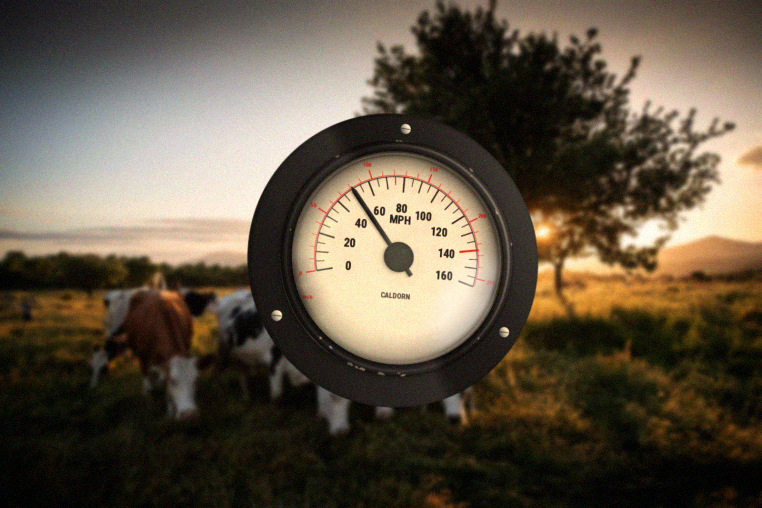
50 mph
